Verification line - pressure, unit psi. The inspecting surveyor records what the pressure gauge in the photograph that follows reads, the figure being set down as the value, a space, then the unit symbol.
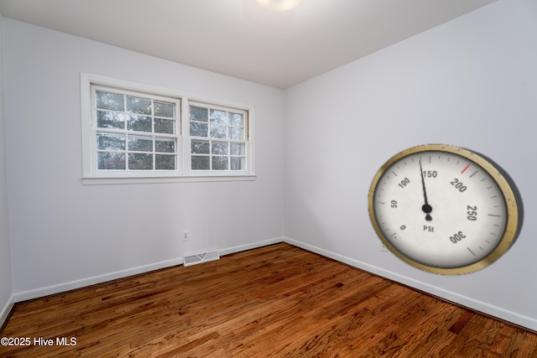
140 psi
